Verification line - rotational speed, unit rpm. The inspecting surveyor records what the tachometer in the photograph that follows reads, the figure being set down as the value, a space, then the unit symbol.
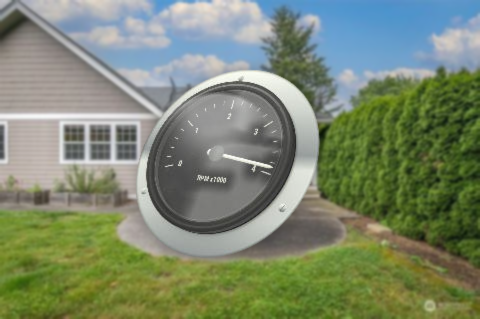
3900 rpm
